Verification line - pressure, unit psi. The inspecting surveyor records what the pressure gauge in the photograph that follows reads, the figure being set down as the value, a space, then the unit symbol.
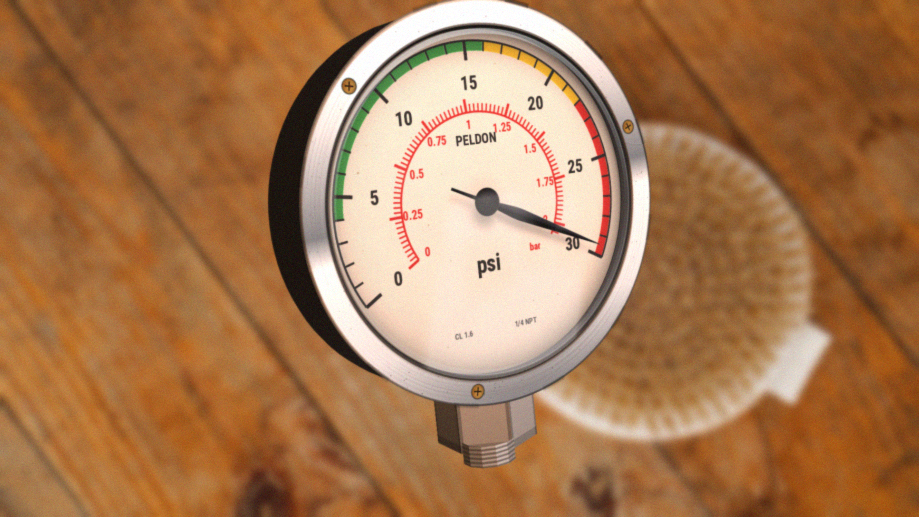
29.5 psi
